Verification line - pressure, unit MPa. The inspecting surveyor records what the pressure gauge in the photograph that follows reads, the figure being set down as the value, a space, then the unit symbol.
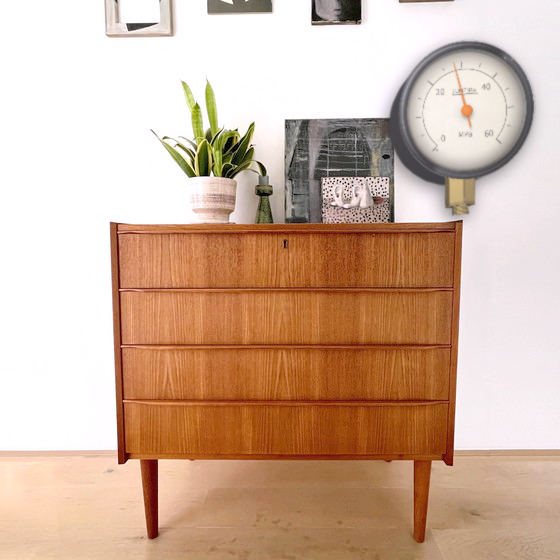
27.5 MPa
